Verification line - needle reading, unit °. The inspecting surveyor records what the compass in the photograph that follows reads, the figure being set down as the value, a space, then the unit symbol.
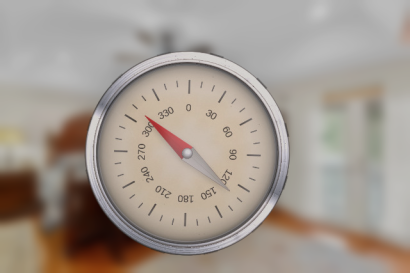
310 °
